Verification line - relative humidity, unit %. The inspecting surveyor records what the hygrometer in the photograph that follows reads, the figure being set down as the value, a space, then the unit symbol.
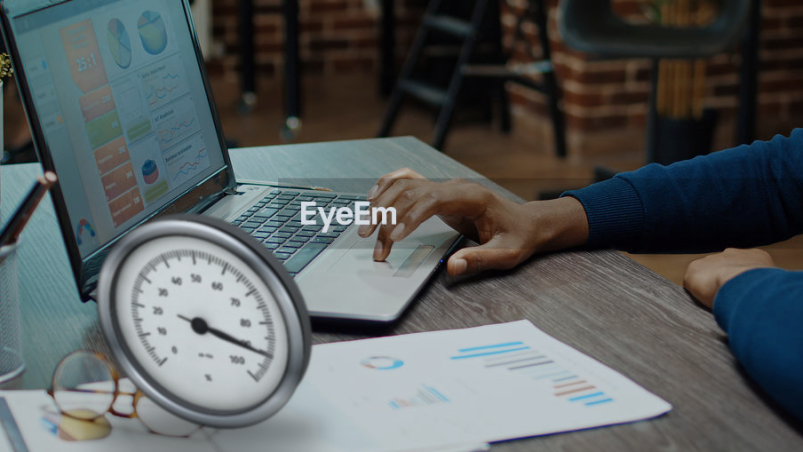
90 %
